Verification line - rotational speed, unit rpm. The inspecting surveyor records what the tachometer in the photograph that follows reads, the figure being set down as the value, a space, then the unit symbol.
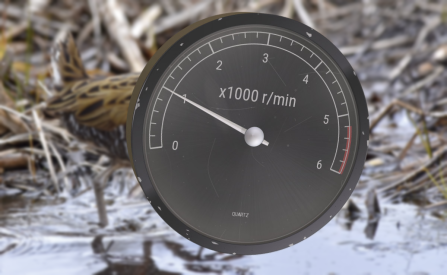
1000 rpm
